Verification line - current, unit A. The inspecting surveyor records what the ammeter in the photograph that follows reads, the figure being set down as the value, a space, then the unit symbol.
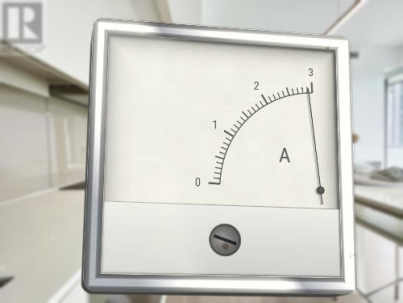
2.9 A
